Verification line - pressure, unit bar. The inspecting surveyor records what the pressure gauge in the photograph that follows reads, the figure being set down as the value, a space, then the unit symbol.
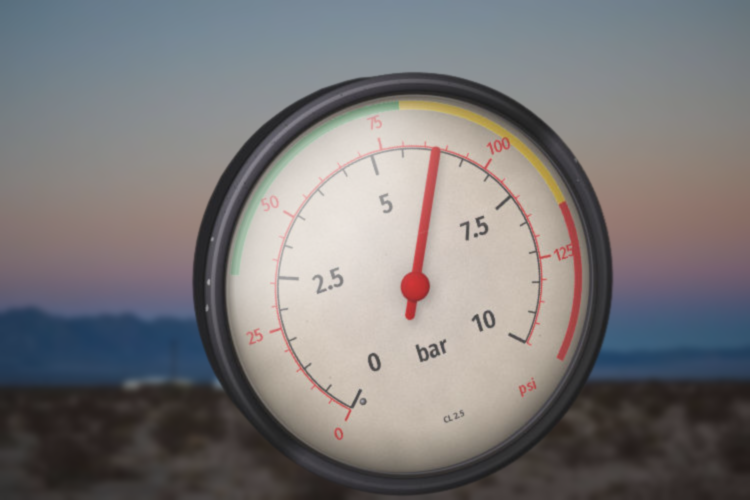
6 bar
